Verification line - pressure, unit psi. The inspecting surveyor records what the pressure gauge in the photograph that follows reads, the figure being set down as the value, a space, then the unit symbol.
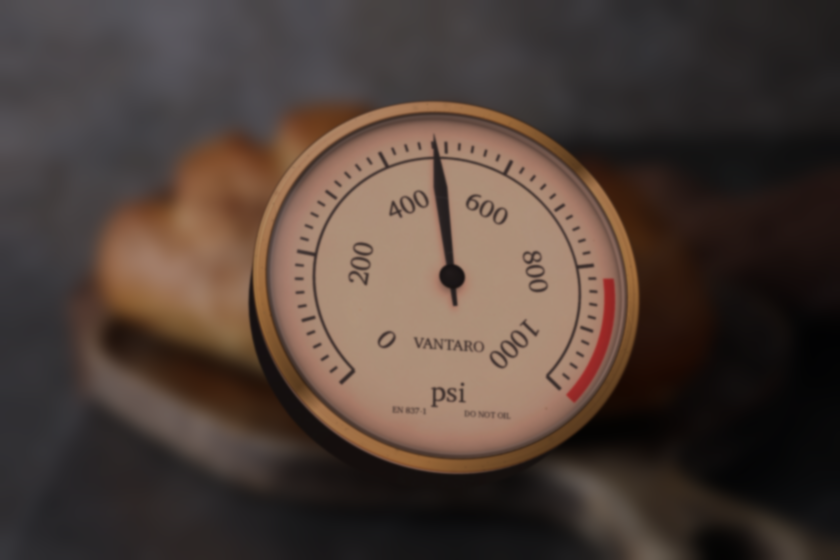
480 psi
